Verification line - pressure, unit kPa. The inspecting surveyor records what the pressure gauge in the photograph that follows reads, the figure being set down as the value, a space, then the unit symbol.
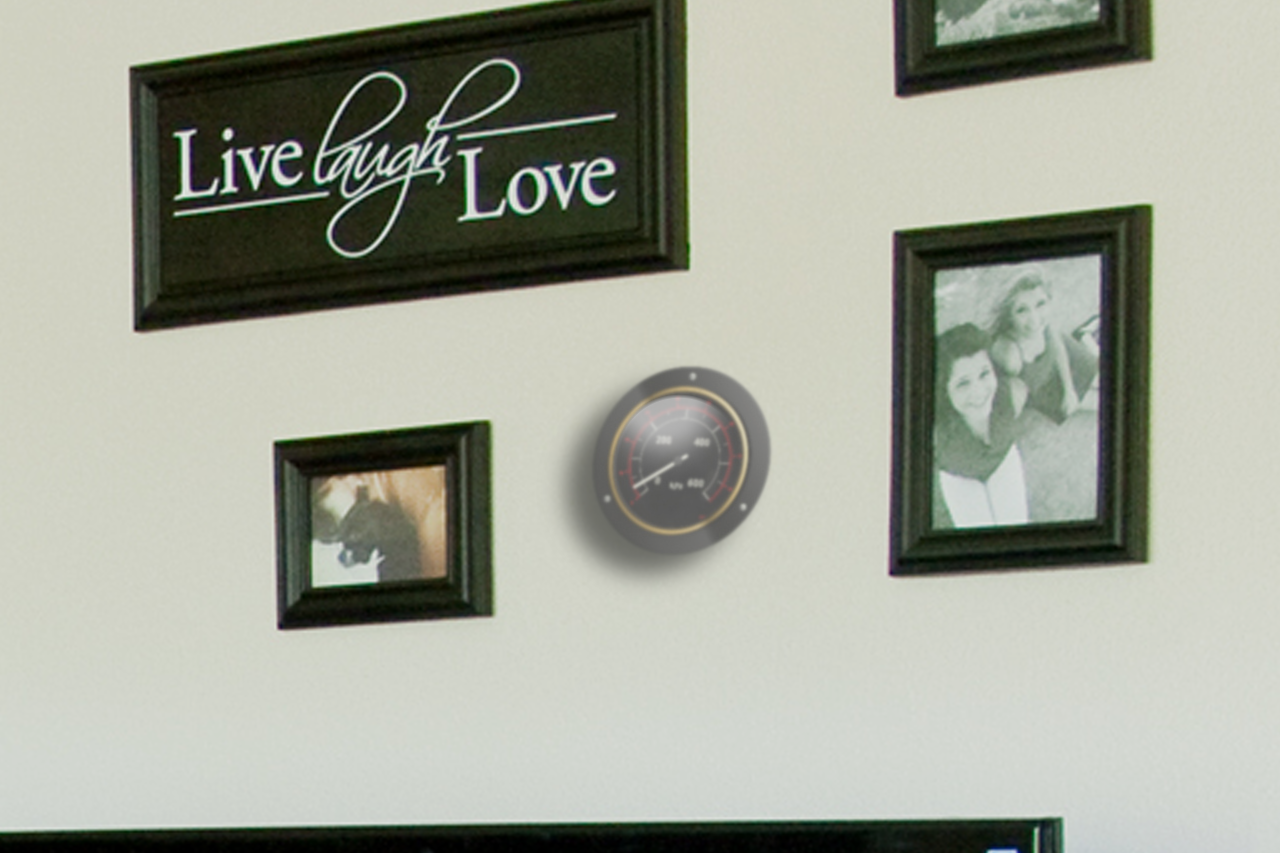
25 kPa
